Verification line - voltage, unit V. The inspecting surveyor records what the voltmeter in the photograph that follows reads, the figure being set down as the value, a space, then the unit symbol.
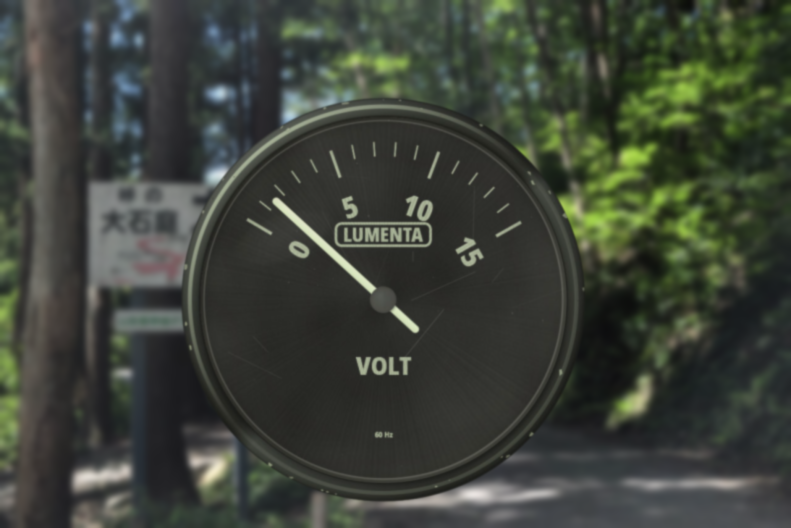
1.5 V
